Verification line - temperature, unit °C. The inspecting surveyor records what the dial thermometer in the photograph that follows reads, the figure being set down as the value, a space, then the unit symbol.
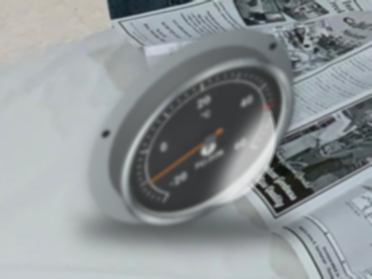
-10 °C
